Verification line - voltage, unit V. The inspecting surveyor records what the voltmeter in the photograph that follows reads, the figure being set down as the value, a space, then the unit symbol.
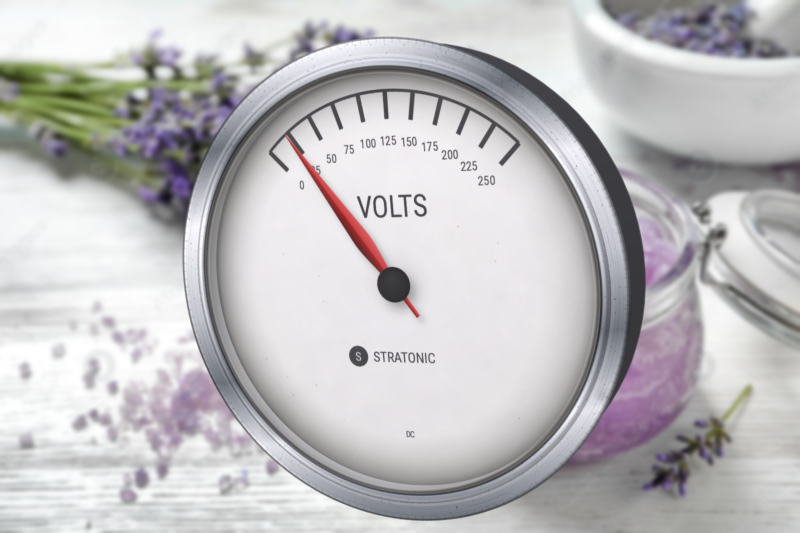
25 V
